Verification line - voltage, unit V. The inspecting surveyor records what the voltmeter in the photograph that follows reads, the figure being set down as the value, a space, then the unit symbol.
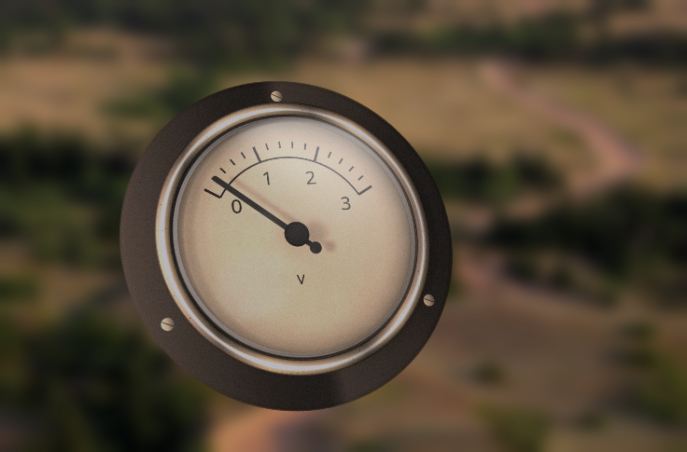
0.2 V
